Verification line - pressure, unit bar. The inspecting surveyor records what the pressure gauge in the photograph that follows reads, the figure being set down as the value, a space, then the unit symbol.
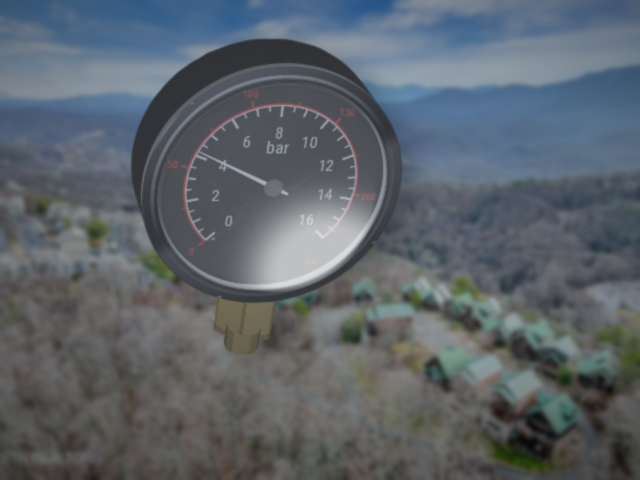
4.25 bar
